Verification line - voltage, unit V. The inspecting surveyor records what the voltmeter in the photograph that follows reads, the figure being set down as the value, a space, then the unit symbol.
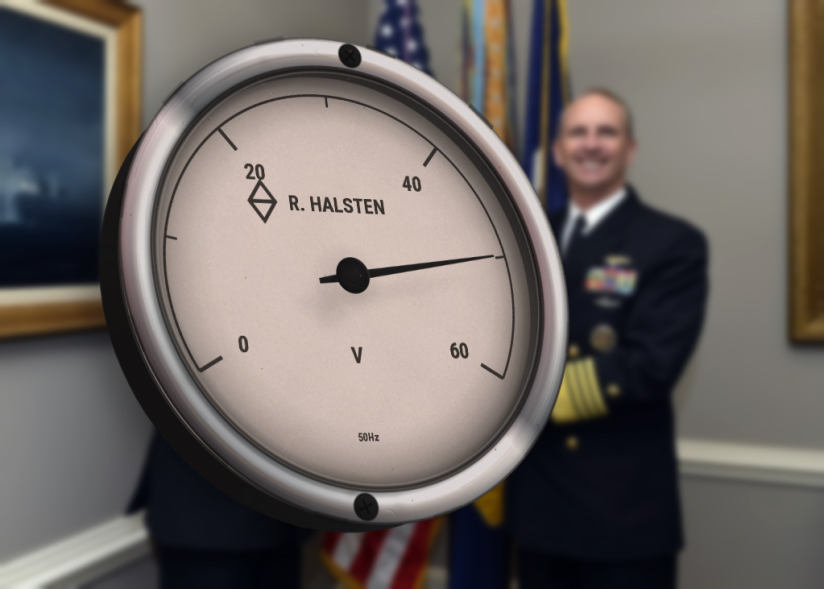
50 V
